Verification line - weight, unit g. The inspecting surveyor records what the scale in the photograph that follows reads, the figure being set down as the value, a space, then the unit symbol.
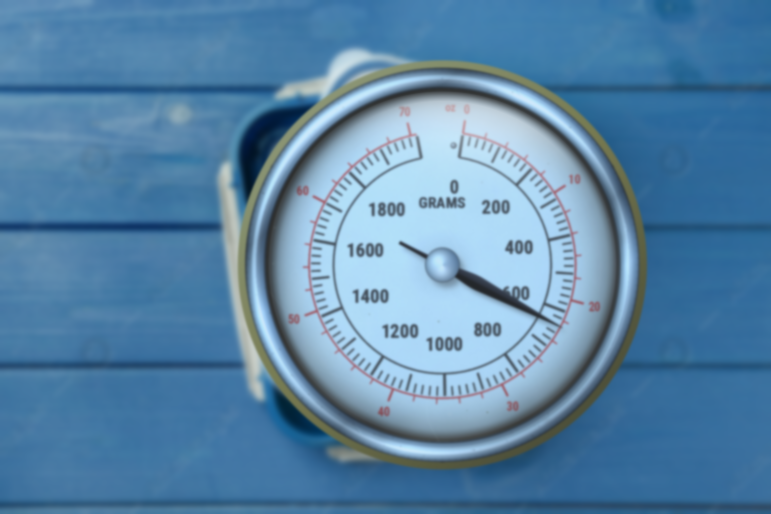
640 g
